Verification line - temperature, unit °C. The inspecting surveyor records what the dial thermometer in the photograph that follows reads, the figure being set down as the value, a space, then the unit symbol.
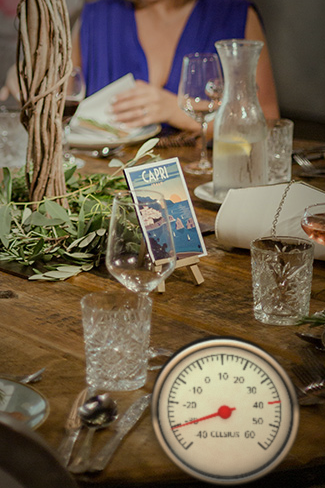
-30 °C
